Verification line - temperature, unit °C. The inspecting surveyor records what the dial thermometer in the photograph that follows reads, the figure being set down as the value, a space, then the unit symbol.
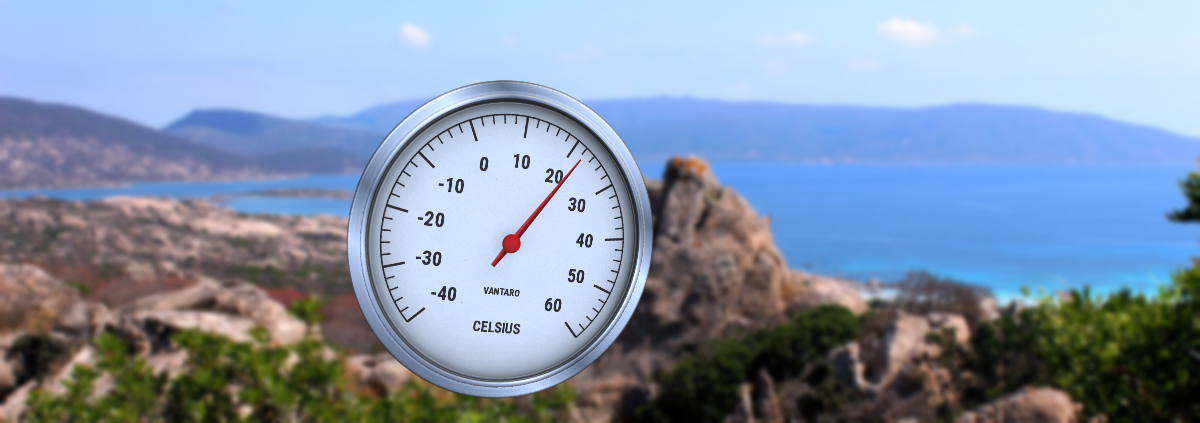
22 °C
